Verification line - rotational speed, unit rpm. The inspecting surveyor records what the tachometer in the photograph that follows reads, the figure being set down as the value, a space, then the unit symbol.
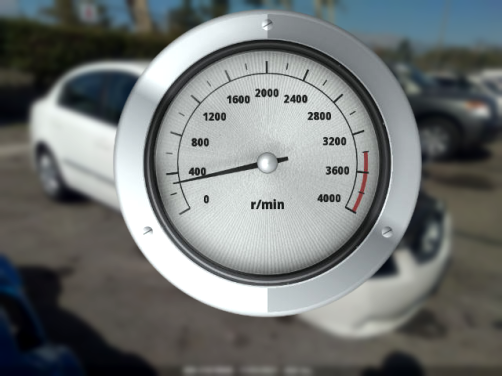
300 rpm
